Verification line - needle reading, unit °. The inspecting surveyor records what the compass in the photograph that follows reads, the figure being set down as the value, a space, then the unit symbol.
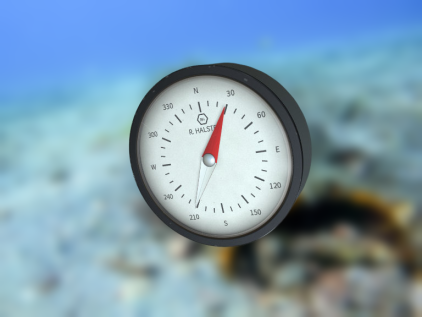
30 °
